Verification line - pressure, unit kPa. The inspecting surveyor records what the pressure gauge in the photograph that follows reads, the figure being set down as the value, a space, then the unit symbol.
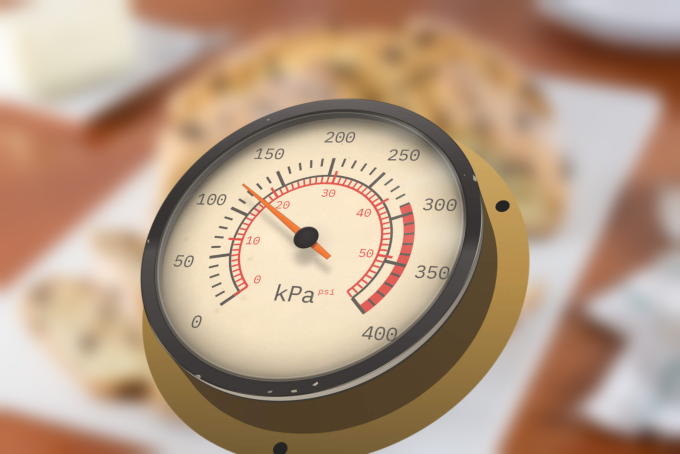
120 kPa
